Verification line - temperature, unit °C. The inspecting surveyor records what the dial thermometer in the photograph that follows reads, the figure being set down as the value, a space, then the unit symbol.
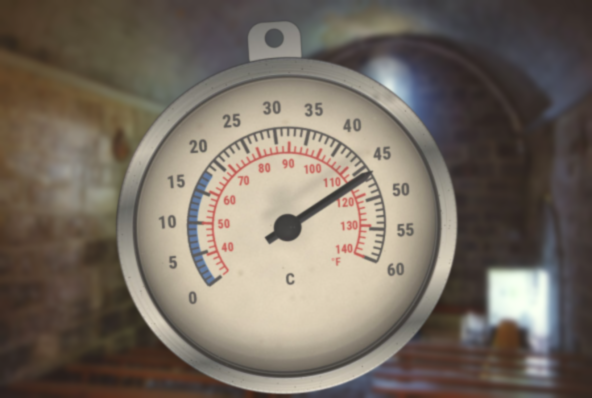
46 °C
